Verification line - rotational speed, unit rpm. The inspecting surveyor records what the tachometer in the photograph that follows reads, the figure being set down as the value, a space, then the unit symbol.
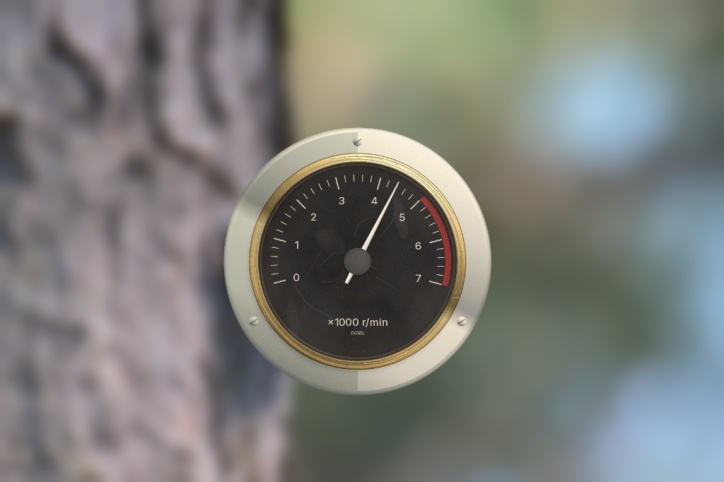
4400 rpm
